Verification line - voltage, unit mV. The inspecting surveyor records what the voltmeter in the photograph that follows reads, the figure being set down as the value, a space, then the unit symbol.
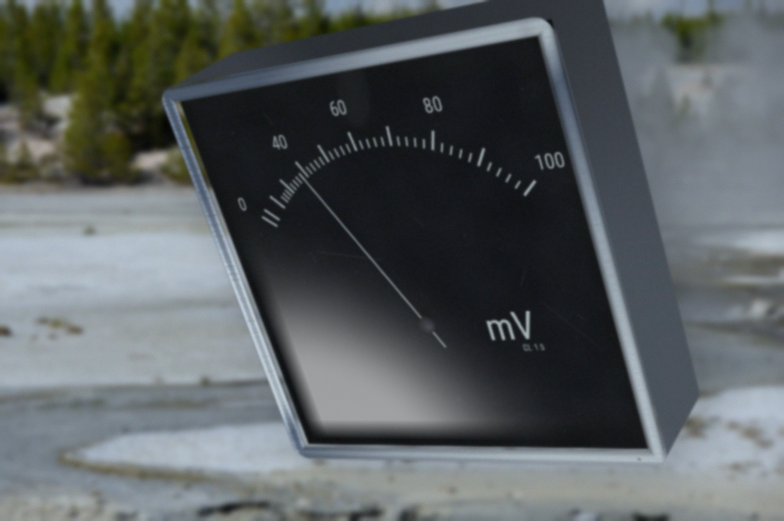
40 mV
